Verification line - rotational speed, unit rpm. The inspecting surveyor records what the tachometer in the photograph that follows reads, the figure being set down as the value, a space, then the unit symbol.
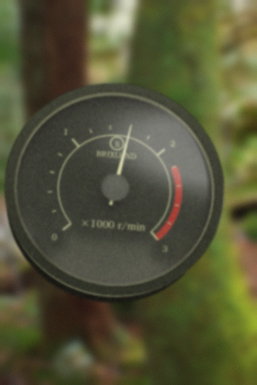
1600 rpm
